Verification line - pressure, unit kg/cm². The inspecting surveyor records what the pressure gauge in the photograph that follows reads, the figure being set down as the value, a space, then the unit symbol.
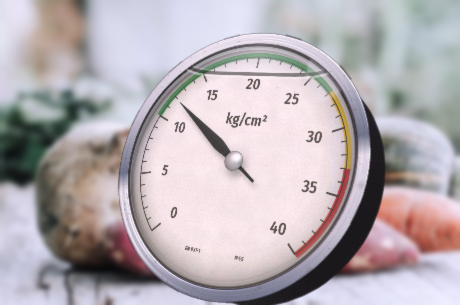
12 kg/cm²
